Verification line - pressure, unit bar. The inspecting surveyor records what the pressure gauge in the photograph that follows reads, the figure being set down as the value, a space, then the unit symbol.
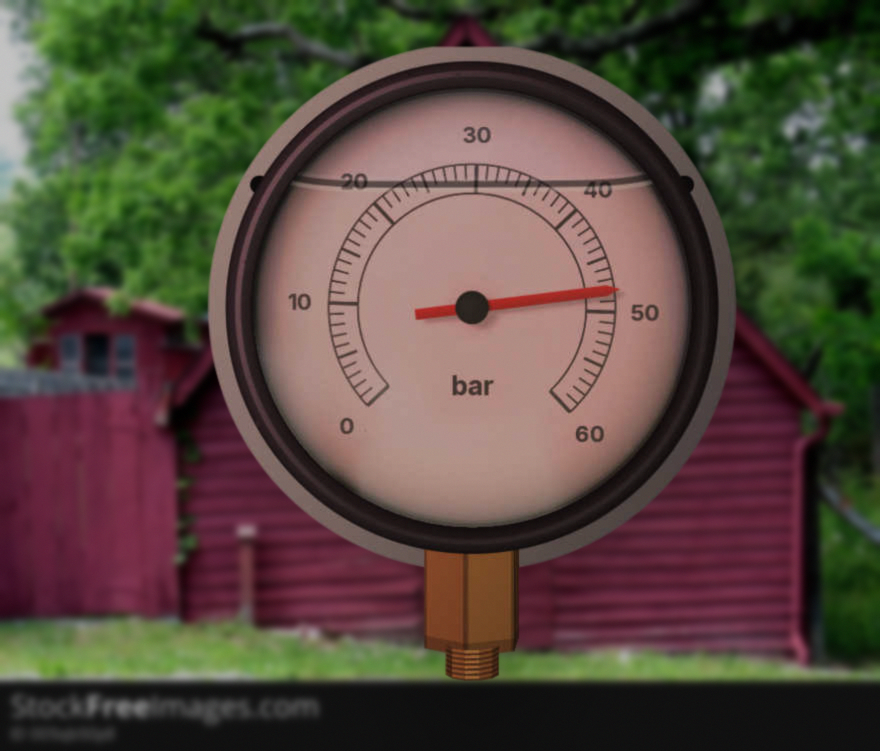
48 bar
